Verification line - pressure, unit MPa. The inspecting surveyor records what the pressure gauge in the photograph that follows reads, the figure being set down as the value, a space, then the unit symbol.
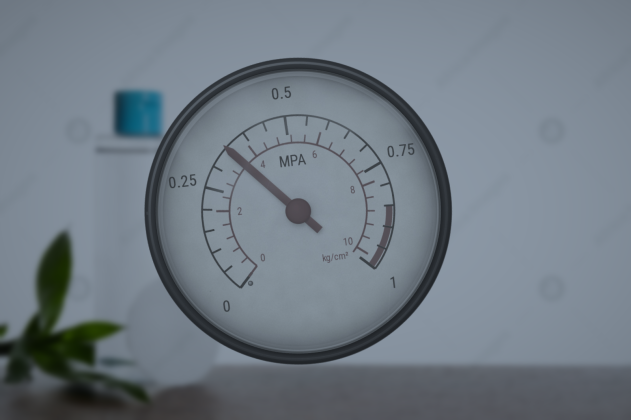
0.35 MPa
